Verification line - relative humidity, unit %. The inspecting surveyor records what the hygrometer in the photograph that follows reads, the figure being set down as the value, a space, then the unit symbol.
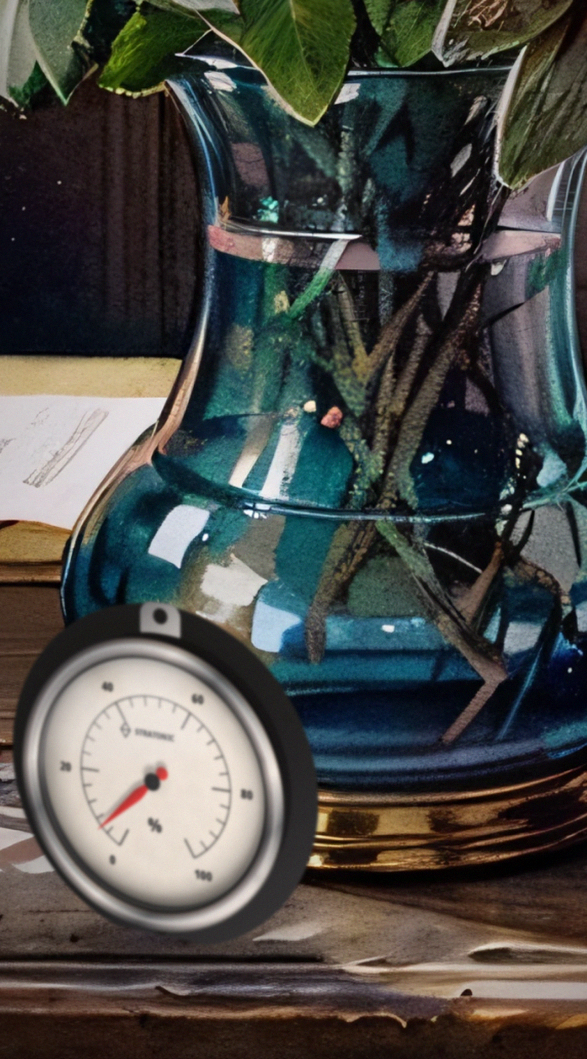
6 %
